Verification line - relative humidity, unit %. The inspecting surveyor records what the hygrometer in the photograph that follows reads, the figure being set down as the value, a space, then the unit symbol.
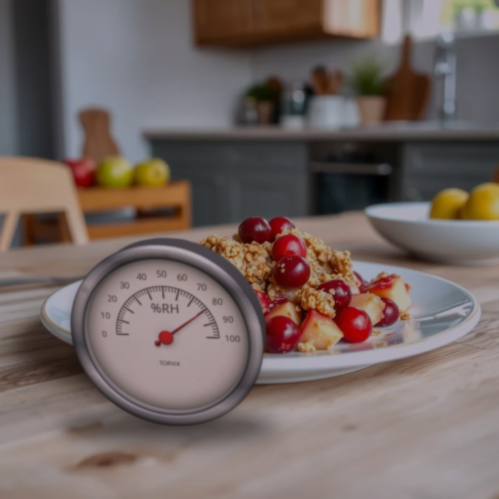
80 %
